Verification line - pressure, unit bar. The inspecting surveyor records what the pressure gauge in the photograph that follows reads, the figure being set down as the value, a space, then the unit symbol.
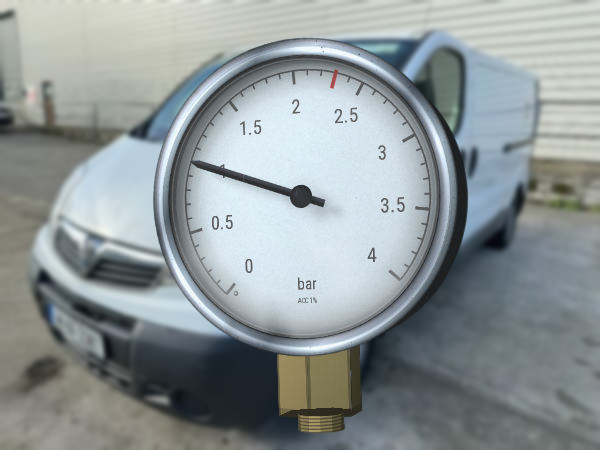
1 bar
